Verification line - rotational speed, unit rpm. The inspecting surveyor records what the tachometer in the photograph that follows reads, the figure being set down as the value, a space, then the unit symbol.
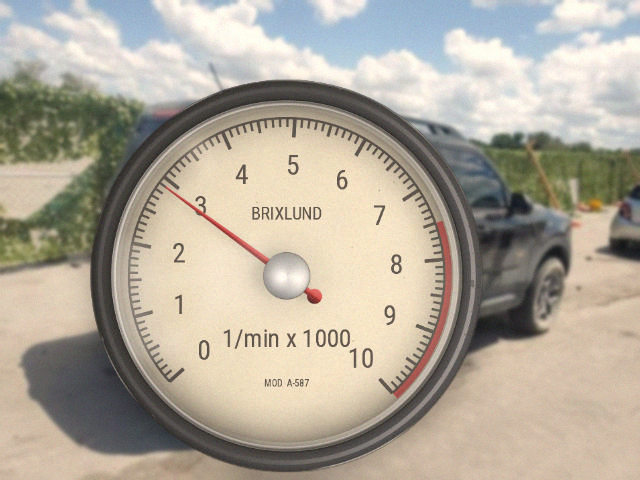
2900 rpm
